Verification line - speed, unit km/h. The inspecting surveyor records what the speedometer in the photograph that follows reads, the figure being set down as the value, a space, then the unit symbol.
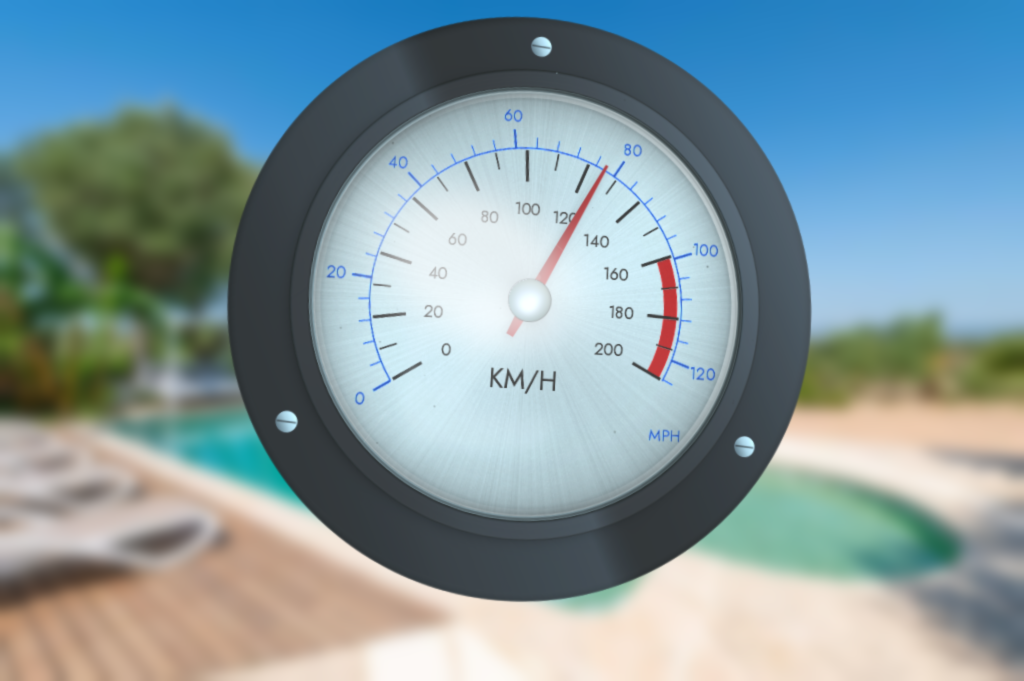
125 km/h
